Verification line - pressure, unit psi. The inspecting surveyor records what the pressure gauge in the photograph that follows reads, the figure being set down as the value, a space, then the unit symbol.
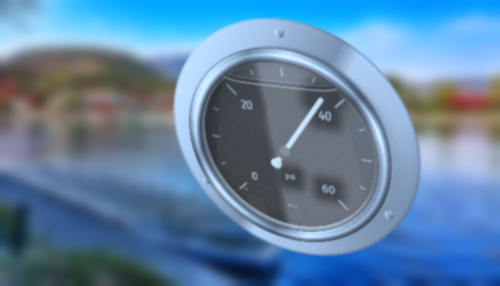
37.5 psi
